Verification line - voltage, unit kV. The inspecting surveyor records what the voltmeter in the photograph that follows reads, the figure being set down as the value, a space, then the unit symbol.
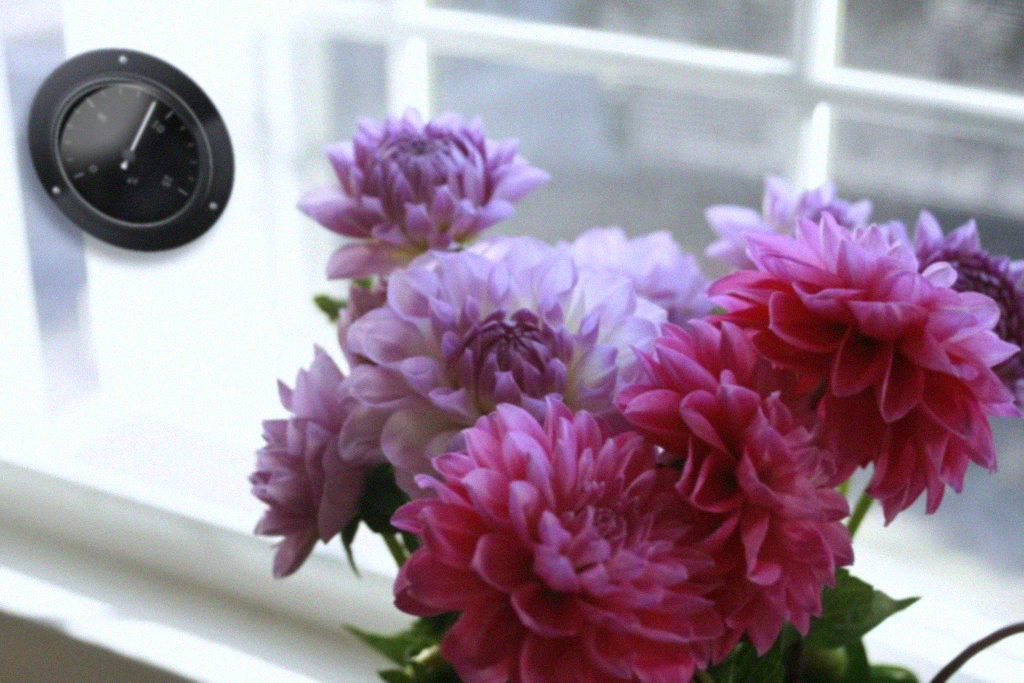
9 kV
